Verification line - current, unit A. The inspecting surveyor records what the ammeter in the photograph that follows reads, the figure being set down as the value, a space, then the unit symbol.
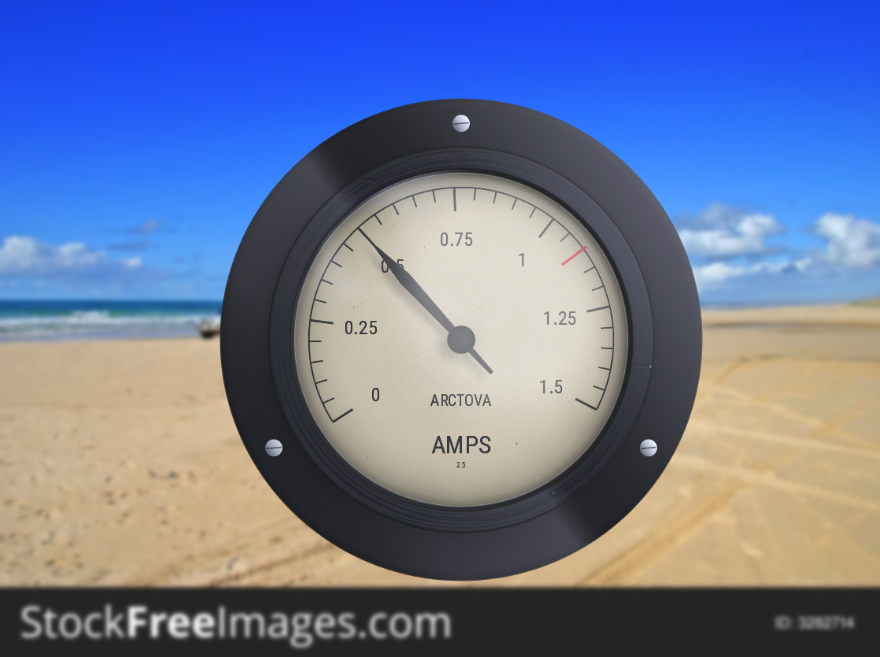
0.5 A
